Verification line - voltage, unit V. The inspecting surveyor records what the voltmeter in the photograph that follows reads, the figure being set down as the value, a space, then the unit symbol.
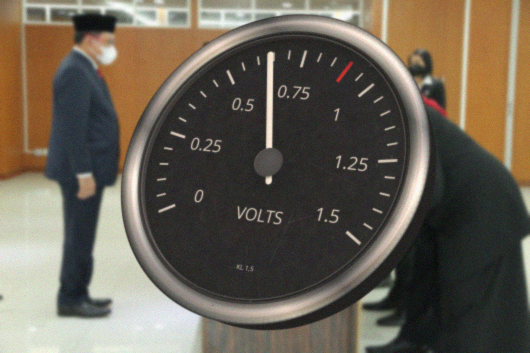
0.65 V
